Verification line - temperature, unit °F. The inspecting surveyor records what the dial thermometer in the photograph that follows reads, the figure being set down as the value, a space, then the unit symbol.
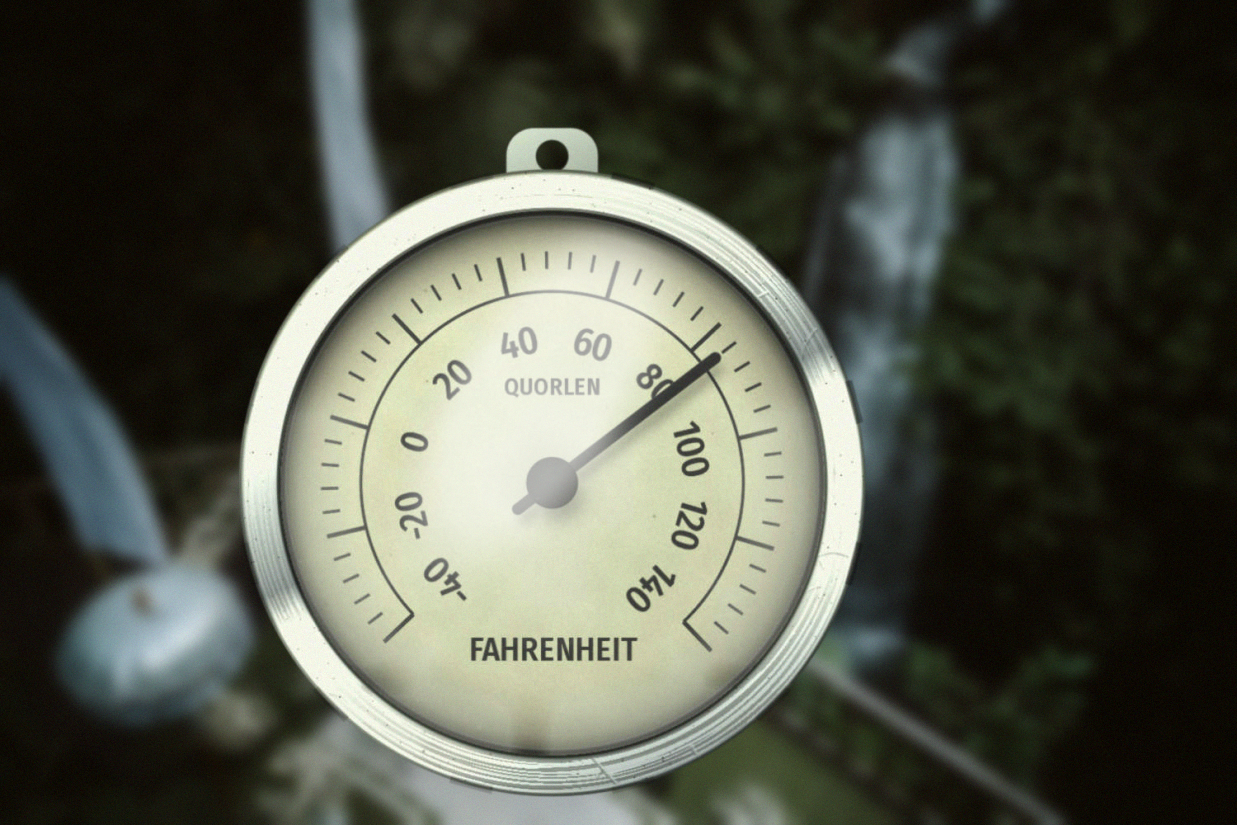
84 °F
